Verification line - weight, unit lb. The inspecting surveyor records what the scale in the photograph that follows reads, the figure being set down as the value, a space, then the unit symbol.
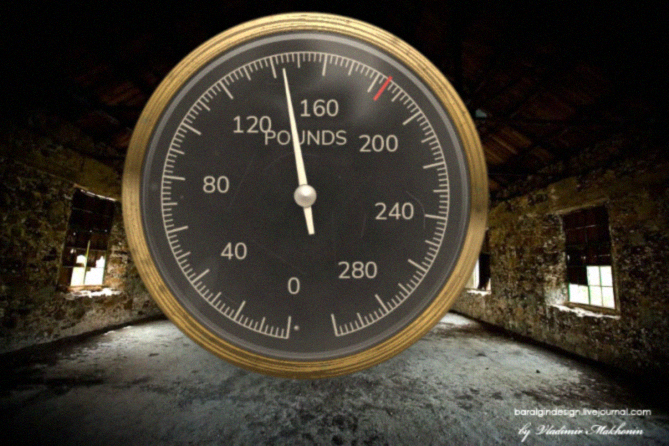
144 lb
